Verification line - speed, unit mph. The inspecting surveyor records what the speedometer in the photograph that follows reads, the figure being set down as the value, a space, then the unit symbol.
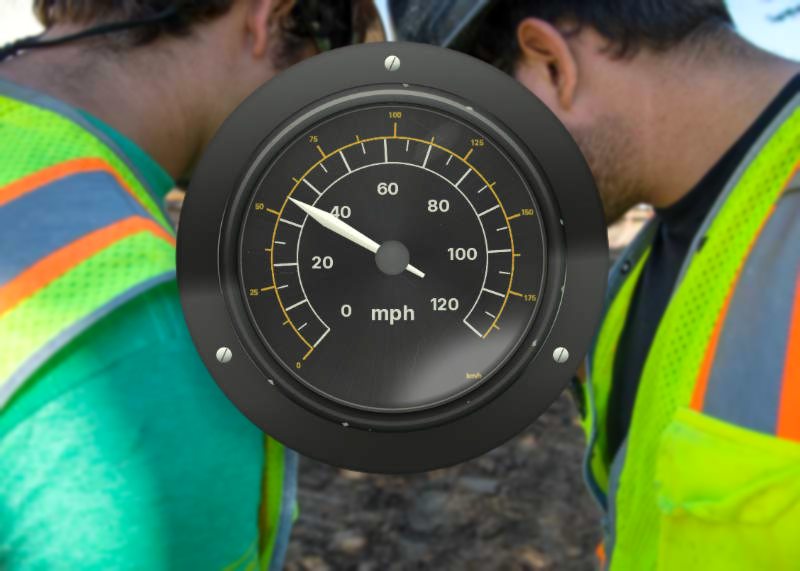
35 mph
